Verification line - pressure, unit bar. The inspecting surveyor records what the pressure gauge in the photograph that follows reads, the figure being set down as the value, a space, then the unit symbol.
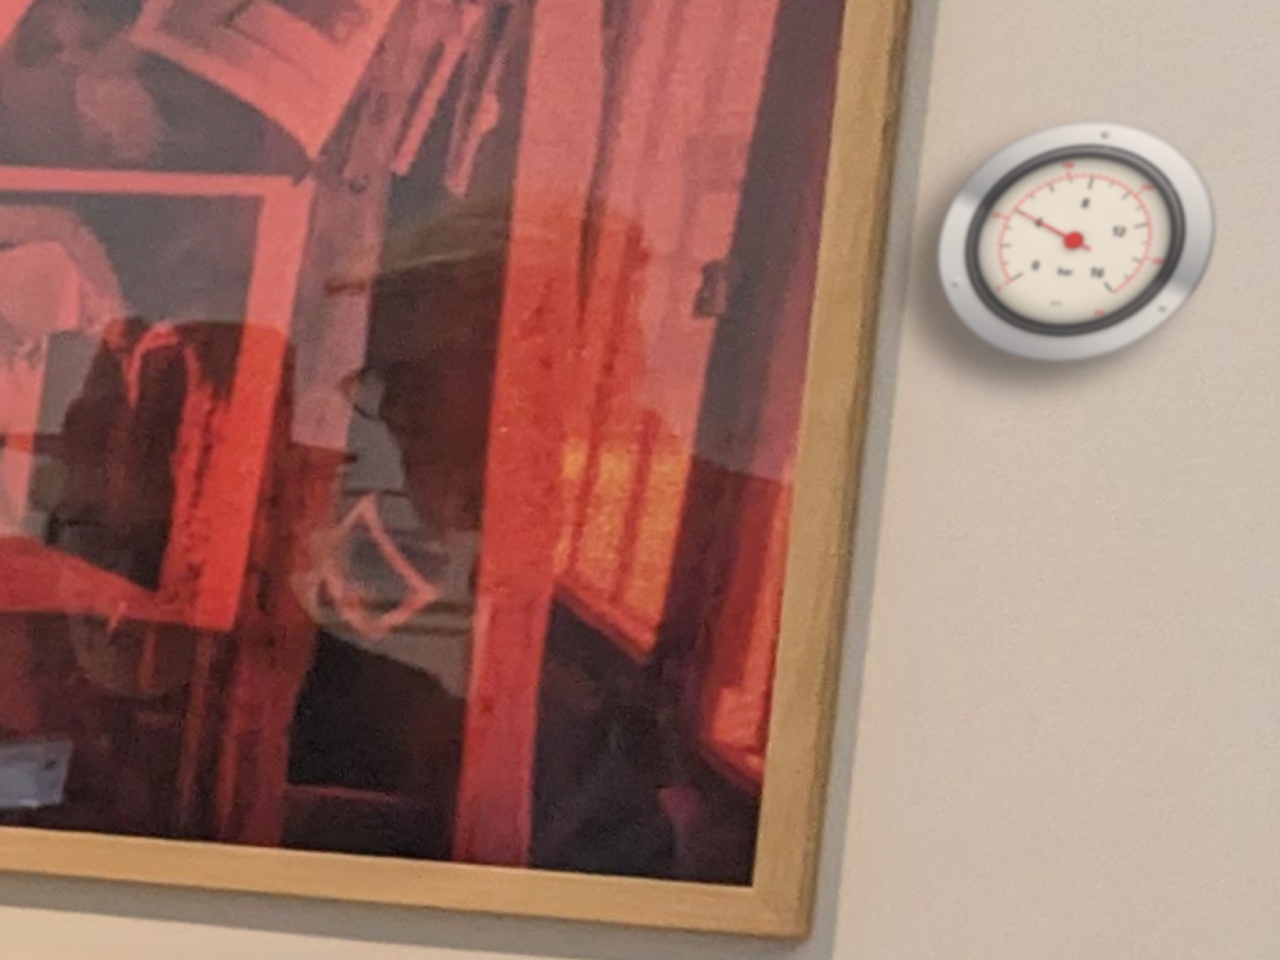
4 bar
